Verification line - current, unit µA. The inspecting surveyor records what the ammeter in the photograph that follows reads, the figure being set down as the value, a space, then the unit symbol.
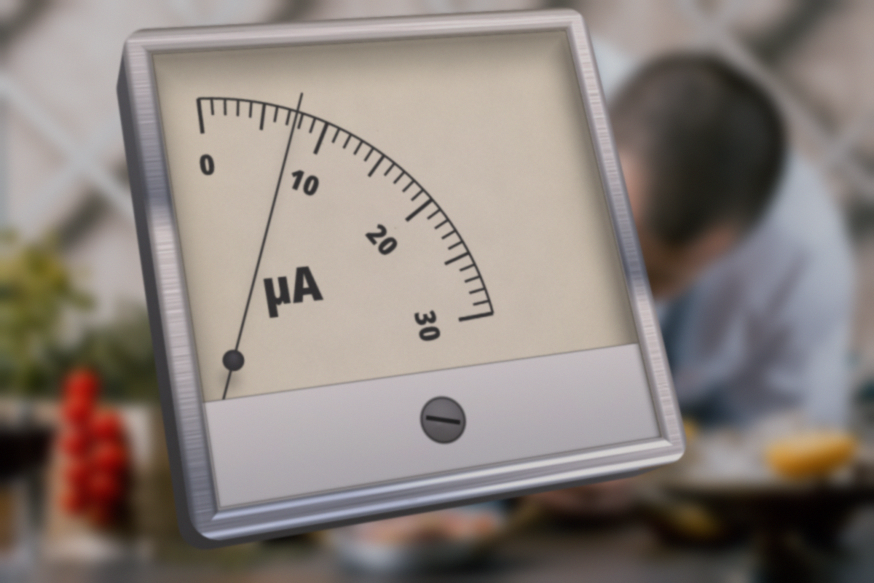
7.5 µA
